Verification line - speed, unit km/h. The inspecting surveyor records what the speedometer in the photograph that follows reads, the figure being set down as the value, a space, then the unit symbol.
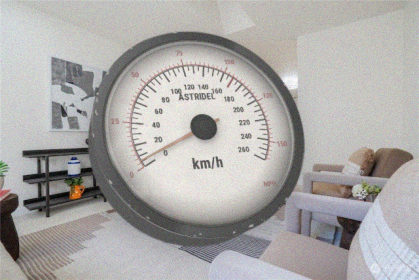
5 km/h
